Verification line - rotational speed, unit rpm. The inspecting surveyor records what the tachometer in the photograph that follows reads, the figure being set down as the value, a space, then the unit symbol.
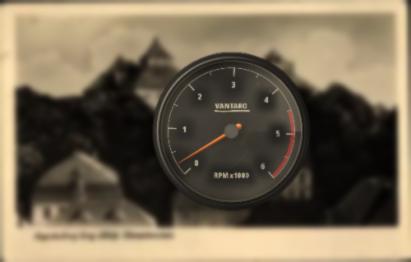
250 rpm
